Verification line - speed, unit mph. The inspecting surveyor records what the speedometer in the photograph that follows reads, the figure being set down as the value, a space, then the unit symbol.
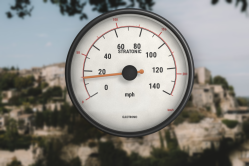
15 mph
